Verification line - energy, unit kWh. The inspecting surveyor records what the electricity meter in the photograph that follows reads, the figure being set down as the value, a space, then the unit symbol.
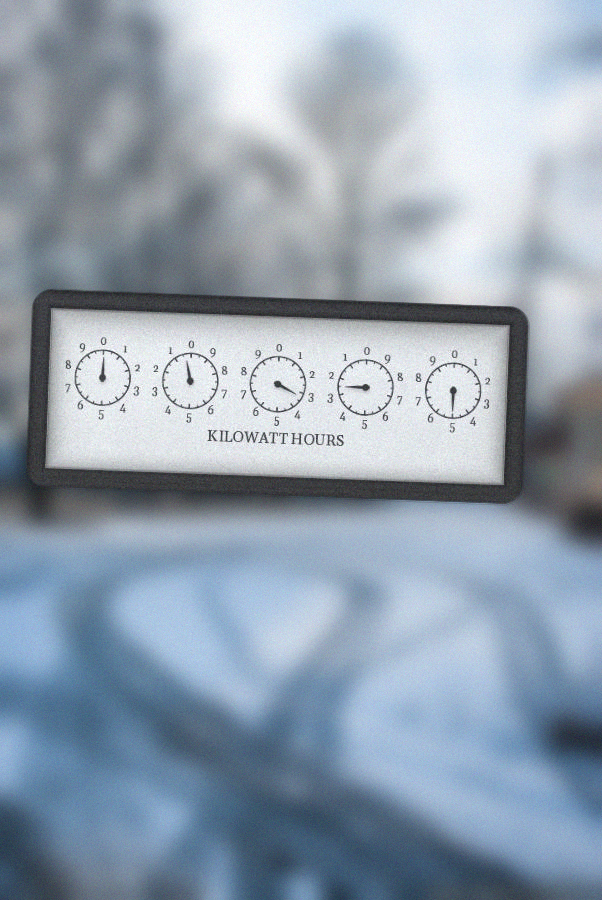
325 kWh
